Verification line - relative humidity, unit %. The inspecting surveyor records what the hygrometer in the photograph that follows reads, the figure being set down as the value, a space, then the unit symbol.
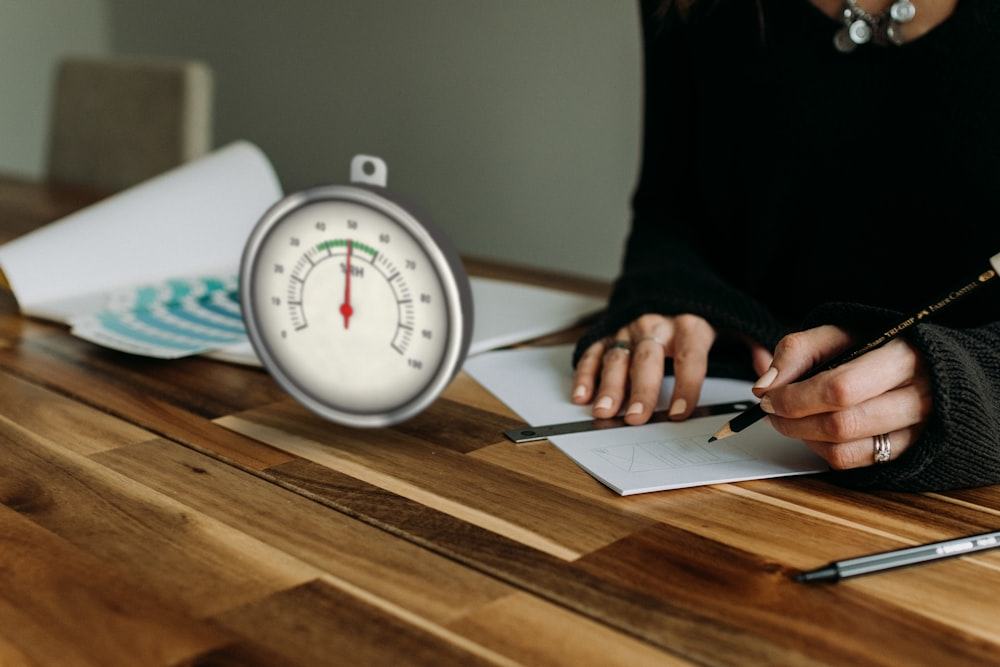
50 %
